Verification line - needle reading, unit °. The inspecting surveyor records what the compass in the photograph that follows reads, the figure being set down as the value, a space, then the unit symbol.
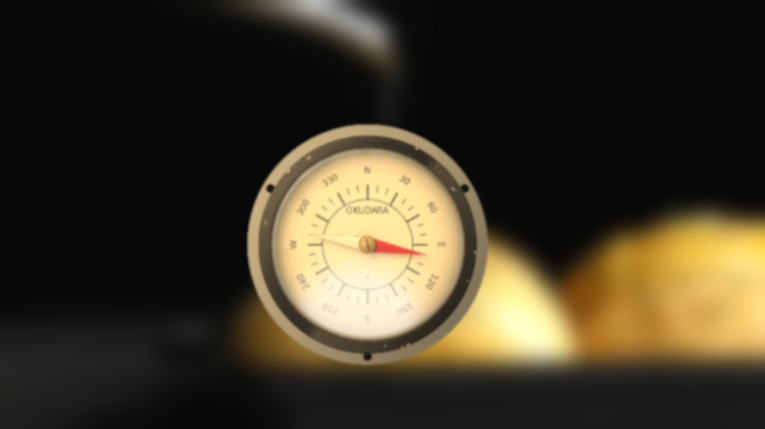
100 °
